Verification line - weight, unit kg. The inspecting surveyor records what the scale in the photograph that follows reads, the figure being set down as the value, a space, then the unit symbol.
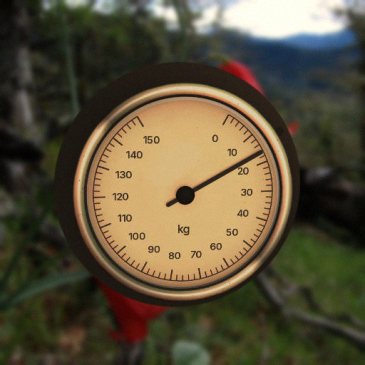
16 kg
